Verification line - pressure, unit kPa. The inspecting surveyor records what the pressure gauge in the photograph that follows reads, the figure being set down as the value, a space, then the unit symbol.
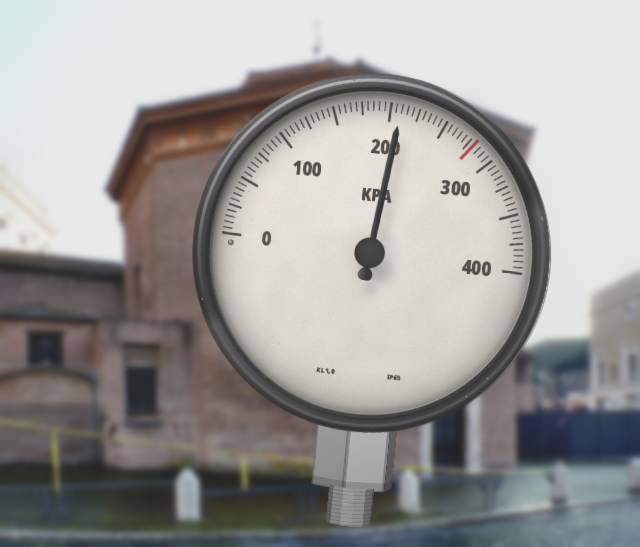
210 kPa
